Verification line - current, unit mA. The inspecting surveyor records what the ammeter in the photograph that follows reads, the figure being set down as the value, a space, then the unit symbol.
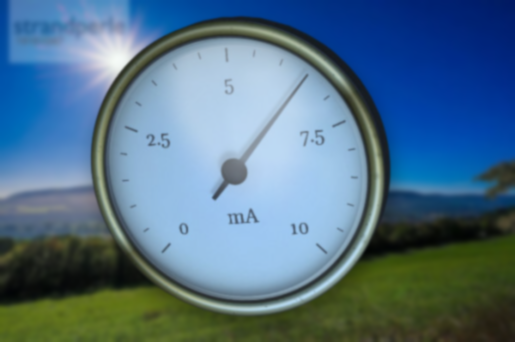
6.5 mA
